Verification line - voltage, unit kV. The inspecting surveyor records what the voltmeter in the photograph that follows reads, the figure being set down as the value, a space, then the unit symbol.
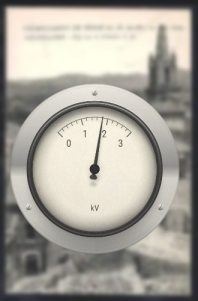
1.8 kV
